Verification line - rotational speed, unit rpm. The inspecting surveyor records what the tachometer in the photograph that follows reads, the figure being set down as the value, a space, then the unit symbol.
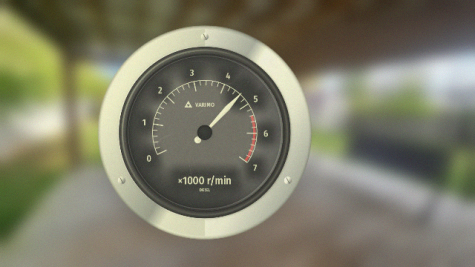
4600 rpm
